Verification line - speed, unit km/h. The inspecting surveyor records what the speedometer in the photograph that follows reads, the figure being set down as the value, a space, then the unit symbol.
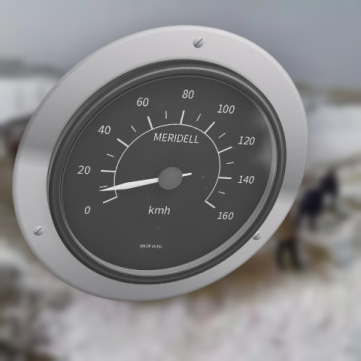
10 km/h
